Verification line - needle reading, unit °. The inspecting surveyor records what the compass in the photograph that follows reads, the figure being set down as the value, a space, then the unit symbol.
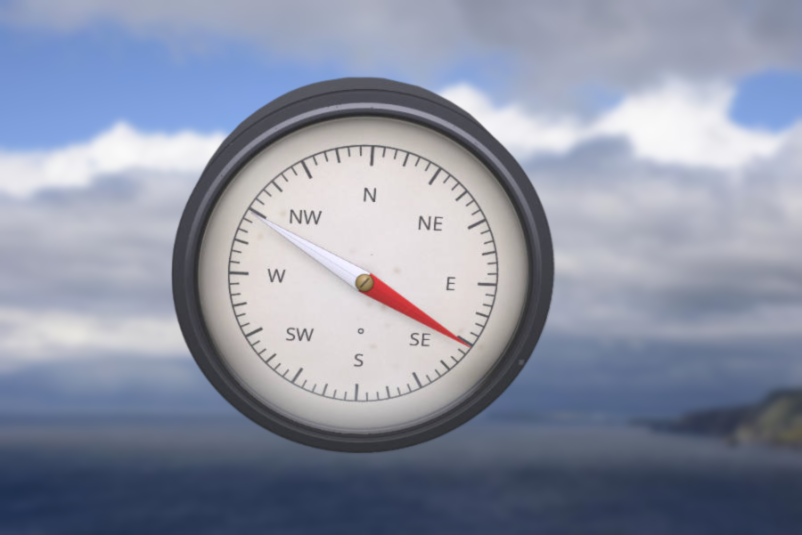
120 °
